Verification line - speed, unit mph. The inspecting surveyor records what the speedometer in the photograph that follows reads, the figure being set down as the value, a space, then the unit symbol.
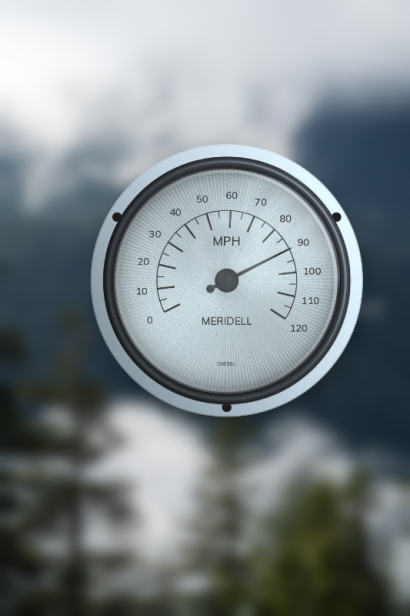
90 mph
